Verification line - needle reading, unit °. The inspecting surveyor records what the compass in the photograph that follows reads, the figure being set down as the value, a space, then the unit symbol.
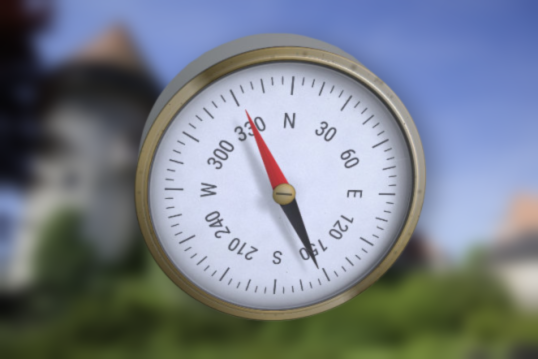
332.5 °
